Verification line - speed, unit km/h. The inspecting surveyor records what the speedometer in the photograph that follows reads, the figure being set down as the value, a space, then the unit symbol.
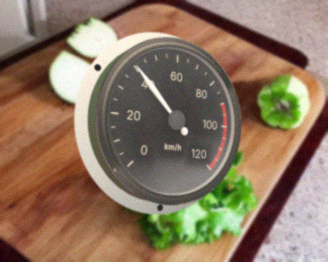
40 km/h
